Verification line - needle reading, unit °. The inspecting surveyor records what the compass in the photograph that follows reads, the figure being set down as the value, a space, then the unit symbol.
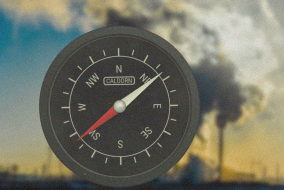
232.5 °
